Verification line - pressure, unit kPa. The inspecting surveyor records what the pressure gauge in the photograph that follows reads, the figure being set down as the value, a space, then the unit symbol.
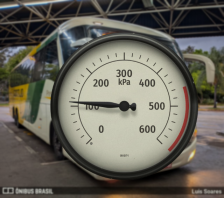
110 kPa
